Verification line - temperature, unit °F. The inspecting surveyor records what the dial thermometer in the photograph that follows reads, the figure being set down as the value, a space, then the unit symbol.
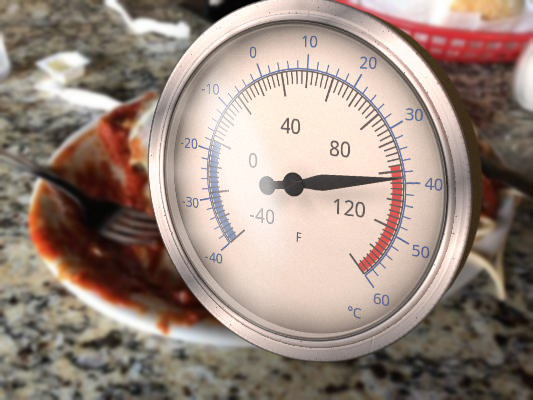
102 °F
